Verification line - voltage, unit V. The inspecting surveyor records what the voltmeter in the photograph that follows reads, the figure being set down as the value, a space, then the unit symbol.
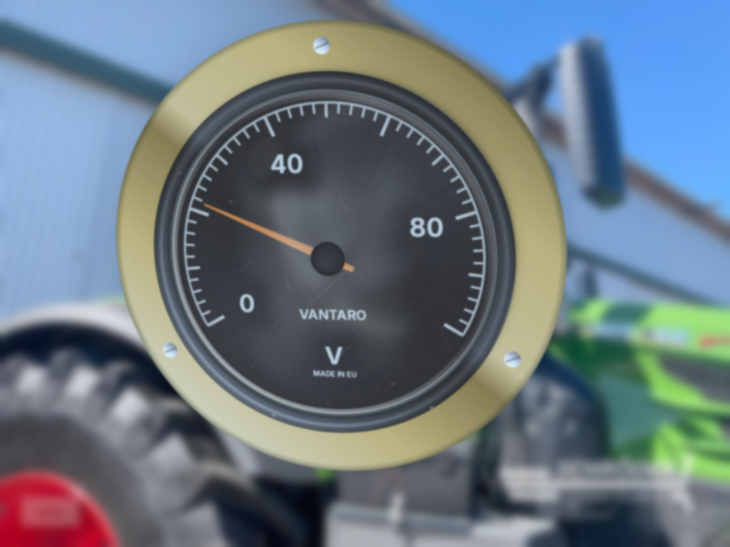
22 V
